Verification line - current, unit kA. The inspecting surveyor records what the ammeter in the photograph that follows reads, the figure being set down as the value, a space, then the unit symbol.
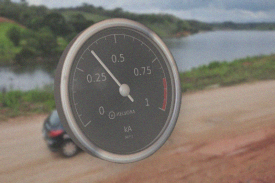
0.35 kA
